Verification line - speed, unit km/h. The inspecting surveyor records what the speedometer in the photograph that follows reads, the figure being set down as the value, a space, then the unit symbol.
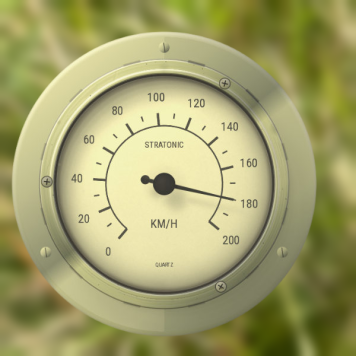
180 km/h
